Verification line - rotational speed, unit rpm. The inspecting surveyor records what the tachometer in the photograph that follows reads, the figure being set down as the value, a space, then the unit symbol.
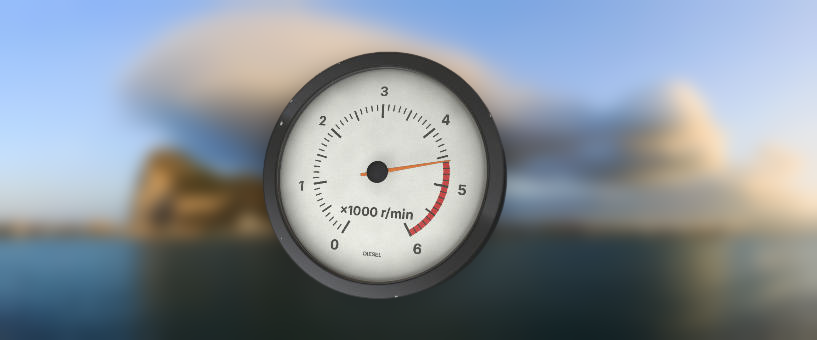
4600 rpm
